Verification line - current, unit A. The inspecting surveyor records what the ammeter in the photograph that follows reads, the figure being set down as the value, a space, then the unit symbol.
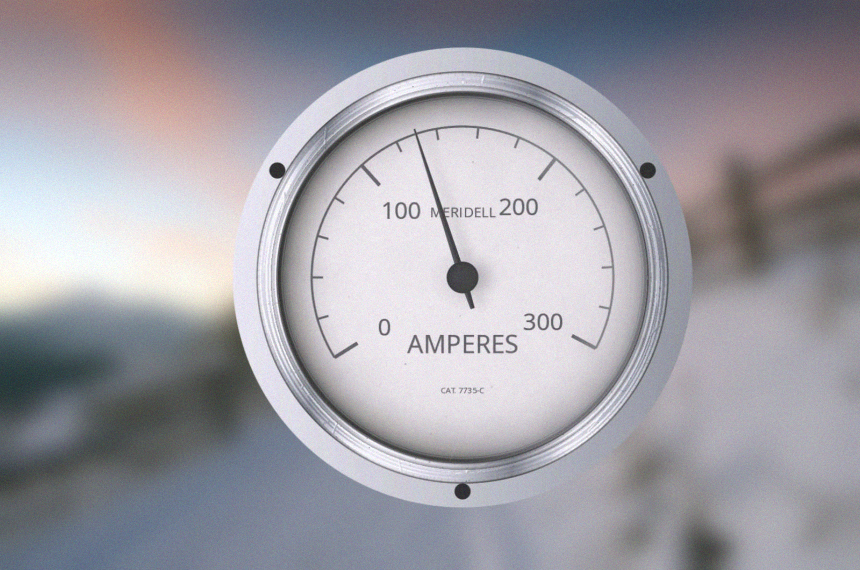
130 A
